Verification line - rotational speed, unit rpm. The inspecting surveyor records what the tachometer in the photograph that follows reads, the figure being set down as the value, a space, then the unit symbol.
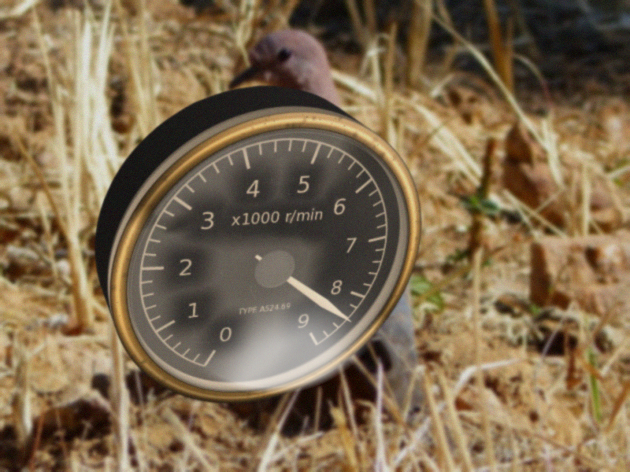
8400 rpm
